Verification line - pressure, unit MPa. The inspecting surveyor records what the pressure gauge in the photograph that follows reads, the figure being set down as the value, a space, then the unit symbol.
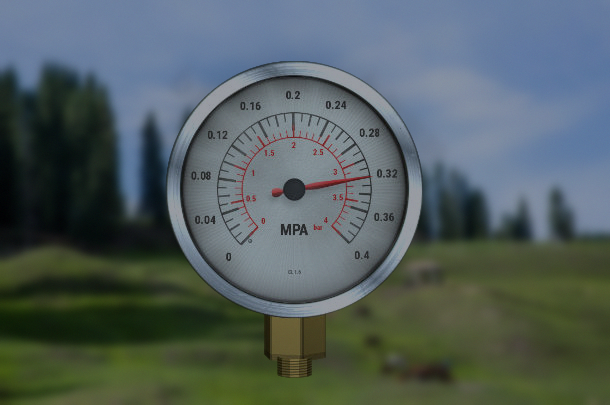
0.32 MPa
